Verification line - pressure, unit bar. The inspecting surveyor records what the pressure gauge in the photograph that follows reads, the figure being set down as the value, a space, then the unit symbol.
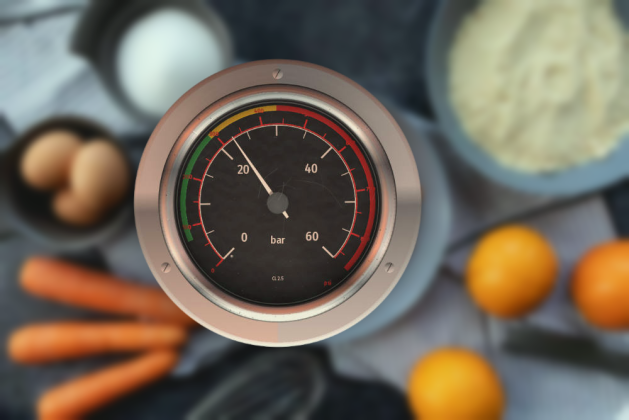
22.5 bar
